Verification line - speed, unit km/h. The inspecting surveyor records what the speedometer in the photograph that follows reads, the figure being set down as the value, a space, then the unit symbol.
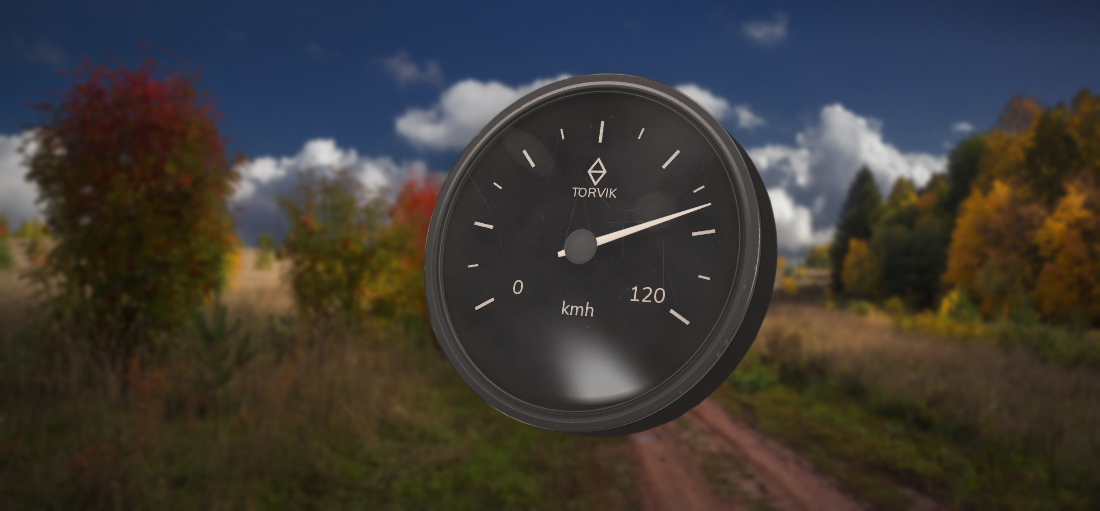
95 km/h
